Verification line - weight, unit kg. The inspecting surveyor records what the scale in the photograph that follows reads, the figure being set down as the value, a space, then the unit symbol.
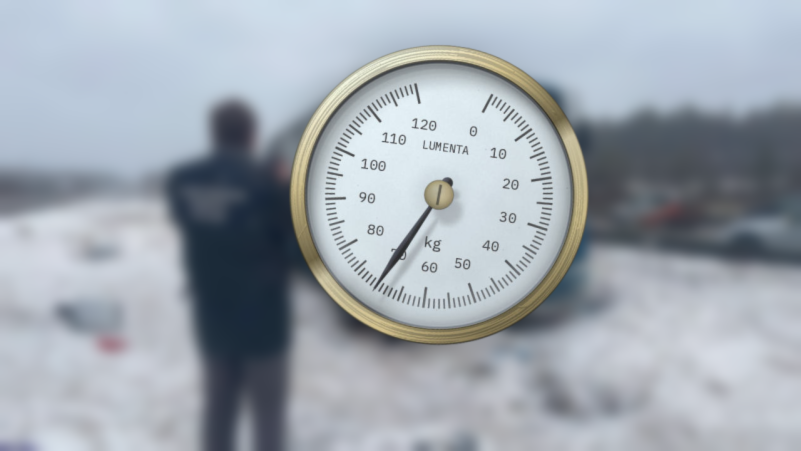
70 kg
